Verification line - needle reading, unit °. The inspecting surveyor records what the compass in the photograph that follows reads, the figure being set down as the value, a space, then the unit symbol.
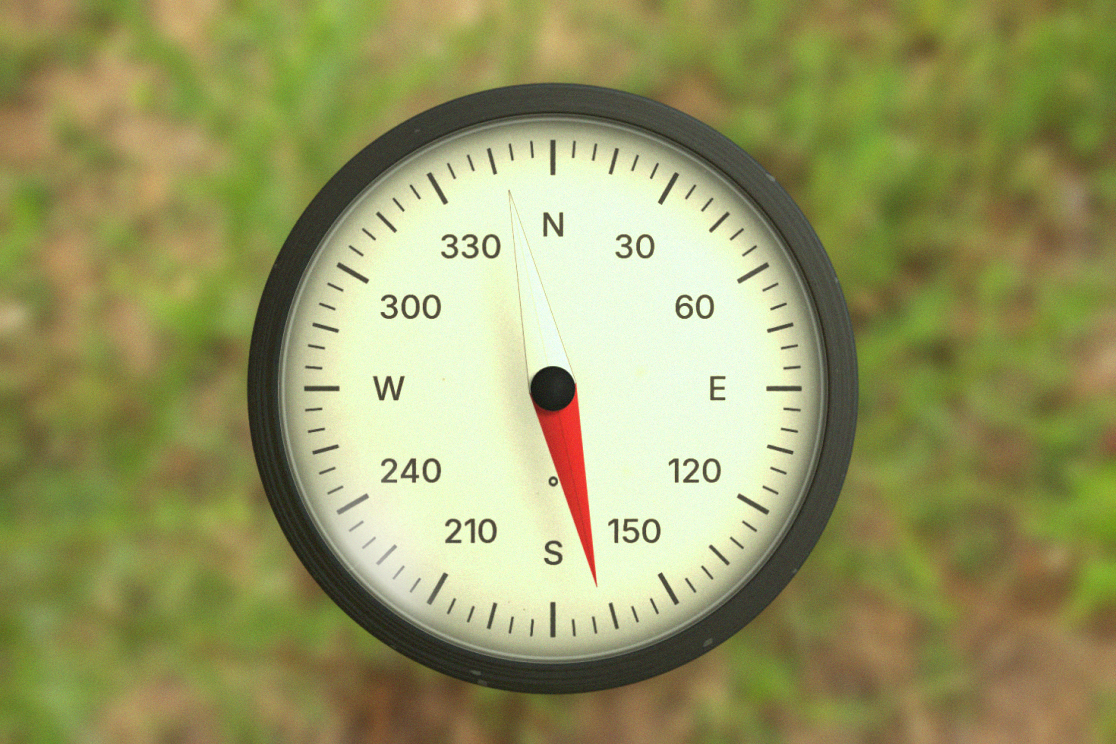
167.5 °
